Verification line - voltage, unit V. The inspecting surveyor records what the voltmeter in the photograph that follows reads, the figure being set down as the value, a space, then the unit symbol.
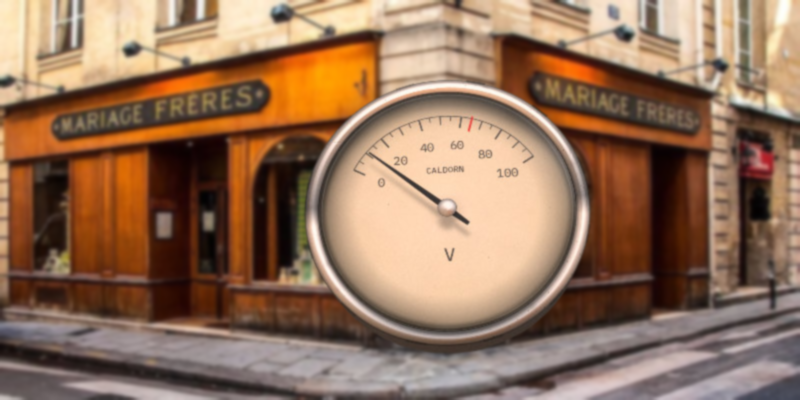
10 V
